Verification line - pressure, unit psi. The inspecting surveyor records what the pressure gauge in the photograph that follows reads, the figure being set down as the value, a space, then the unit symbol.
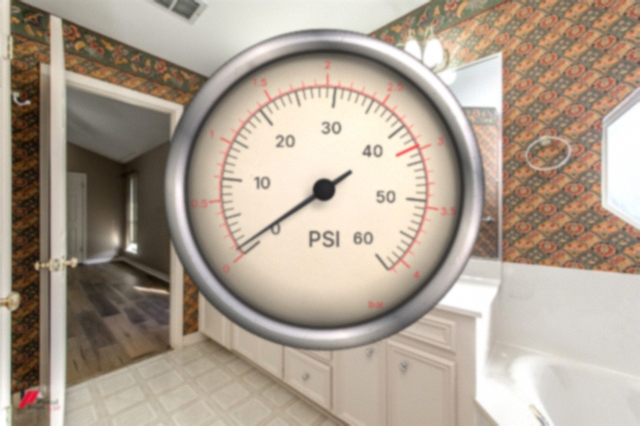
1 psi
